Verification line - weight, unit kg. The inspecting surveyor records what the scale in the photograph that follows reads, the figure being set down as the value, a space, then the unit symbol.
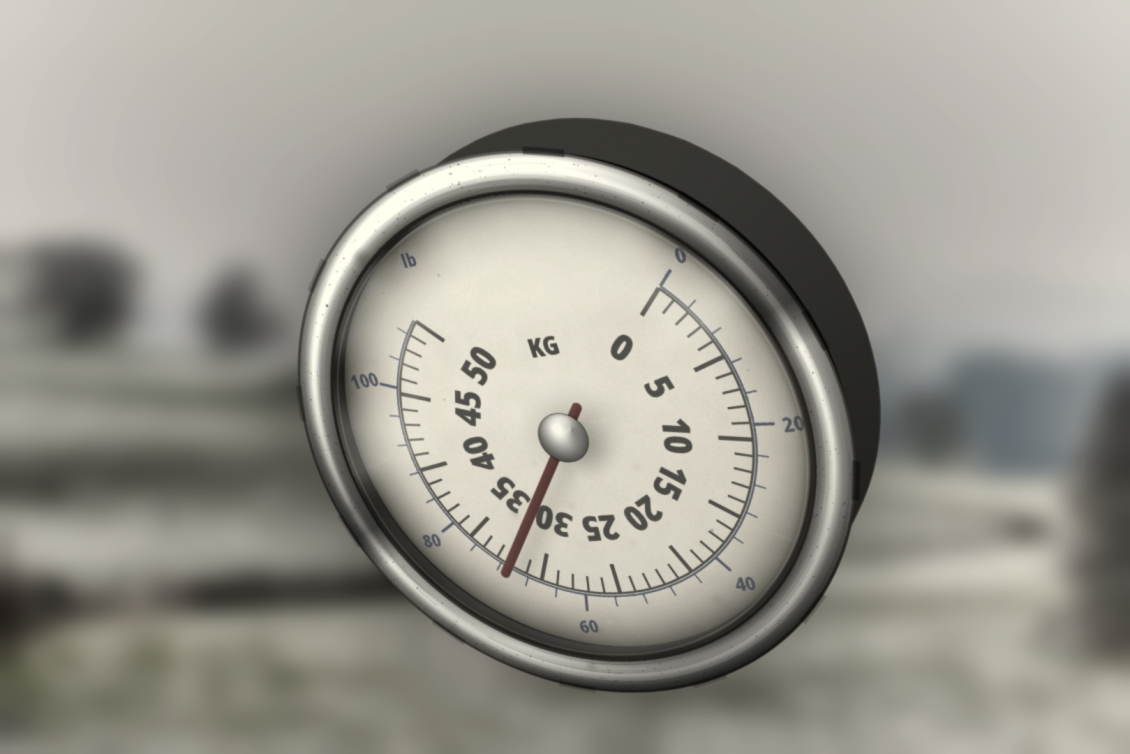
32 kg
